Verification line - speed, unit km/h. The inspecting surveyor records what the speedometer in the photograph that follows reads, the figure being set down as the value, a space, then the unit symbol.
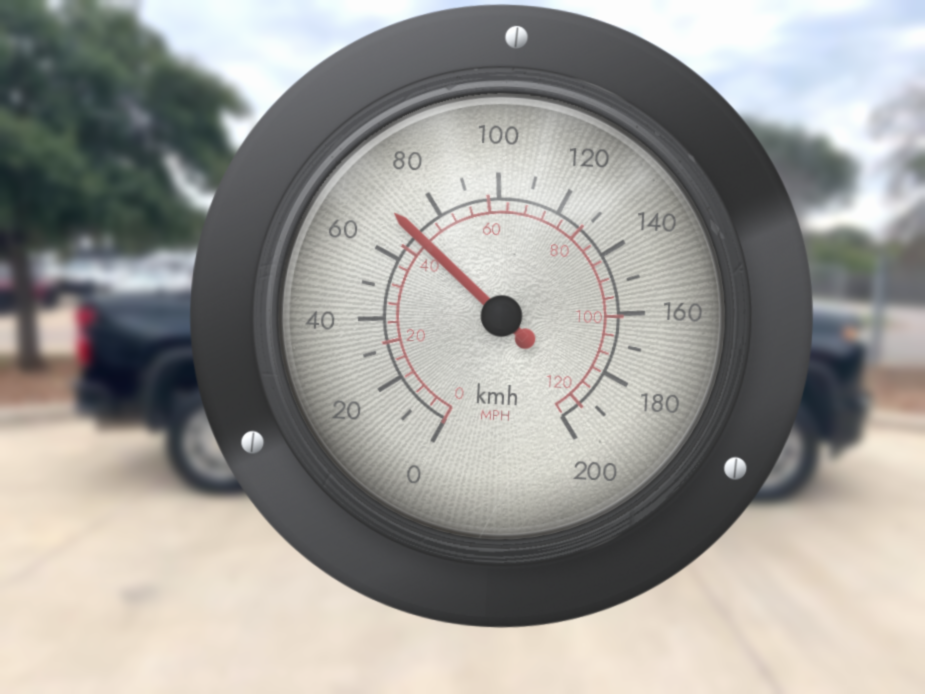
70 km/h
